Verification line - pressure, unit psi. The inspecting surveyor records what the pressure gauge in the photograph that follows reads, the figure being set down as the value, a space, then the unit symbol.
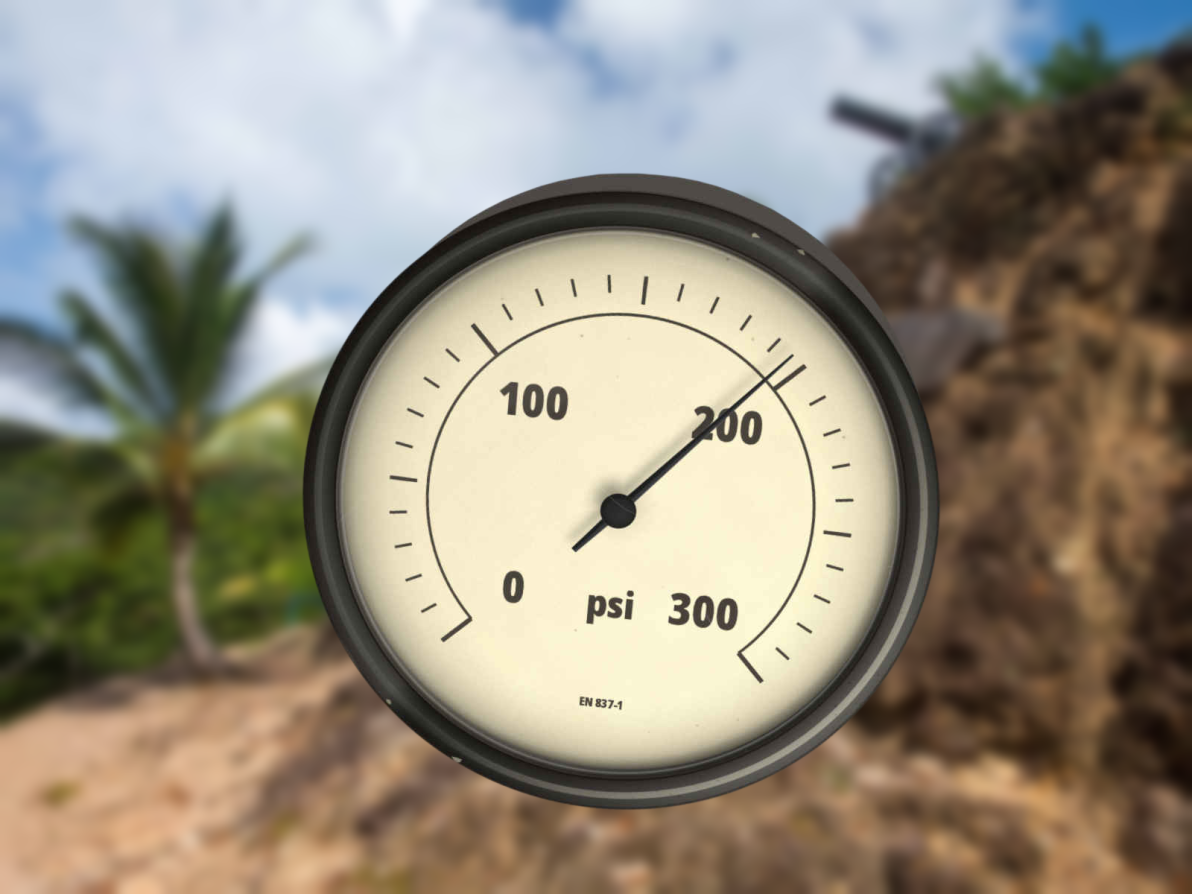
195 psi
